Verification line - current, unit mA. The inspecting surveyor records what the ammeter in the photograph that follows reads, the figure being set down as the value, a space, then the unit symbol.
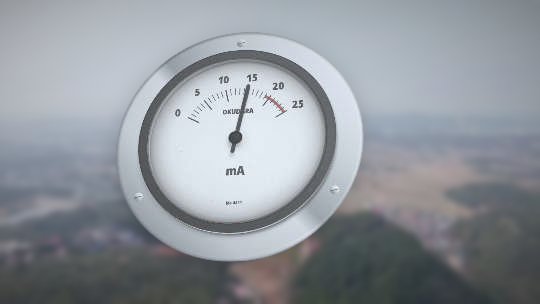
15 mA
